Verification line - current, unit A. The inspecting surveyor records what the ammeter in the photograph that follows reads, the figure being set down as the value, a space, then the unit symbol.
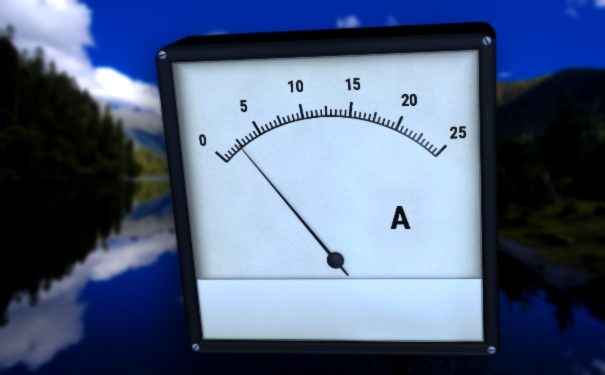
2.5 A
